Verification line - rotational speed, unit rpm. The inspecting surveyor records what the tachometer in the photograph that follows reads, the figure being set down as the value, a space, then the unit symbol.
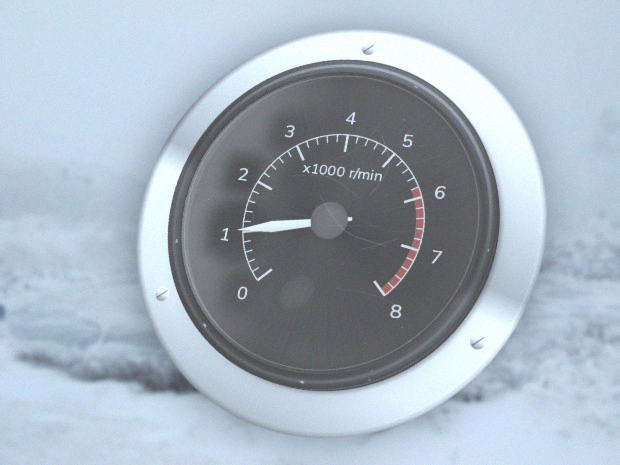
1000 rpm
